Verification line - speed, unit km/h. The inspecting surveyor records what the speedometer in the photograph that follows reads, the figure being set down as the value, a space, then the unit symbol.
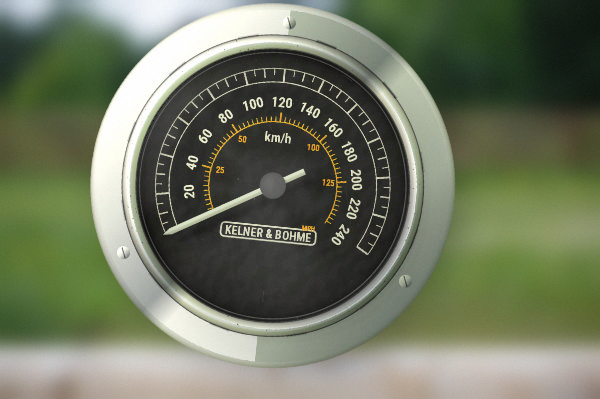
0 km/h
